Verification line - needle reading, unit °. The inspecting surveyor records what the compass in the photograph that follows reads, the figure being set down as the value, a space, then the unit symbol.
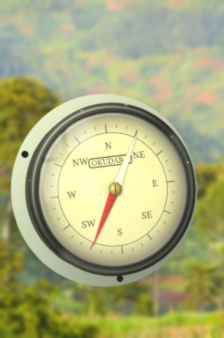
210 °
